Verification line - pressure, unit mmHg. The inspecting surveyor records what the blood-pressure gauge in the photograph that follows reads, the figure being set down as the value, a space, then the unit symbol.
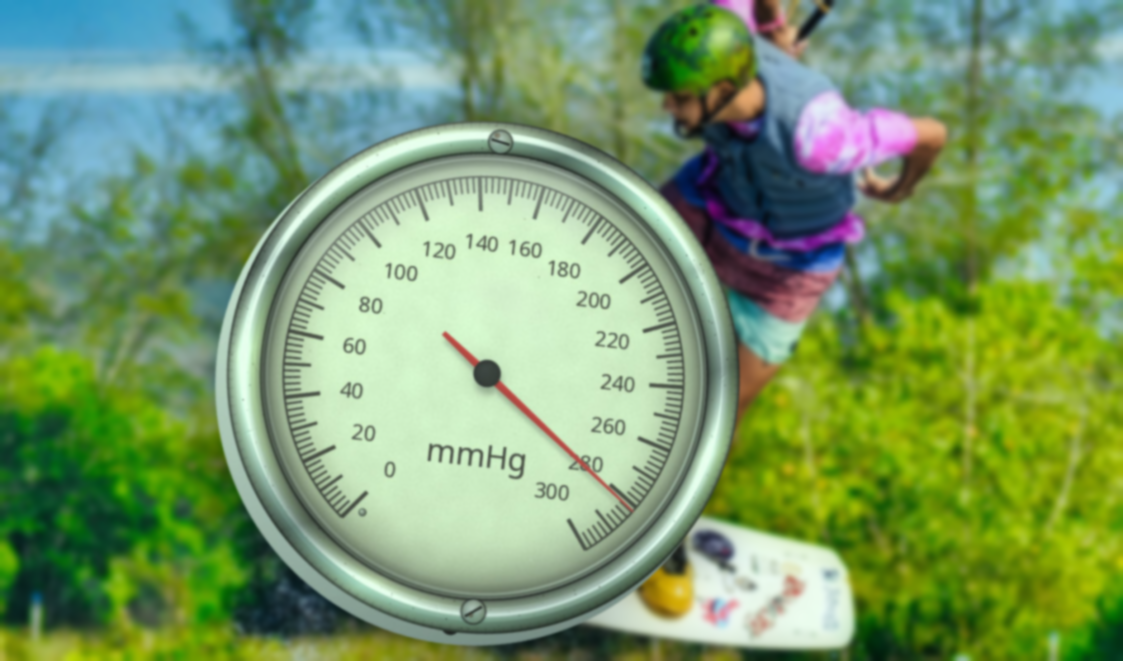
282 mmHg
